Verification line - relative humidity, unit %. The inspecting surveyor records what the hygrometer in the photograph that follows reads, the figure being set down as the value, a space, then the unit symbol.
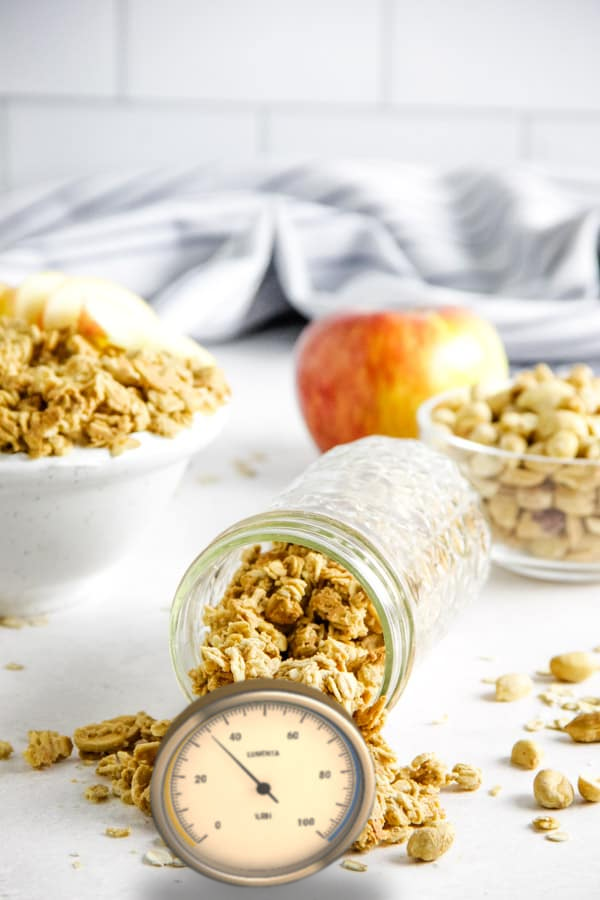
35 %
